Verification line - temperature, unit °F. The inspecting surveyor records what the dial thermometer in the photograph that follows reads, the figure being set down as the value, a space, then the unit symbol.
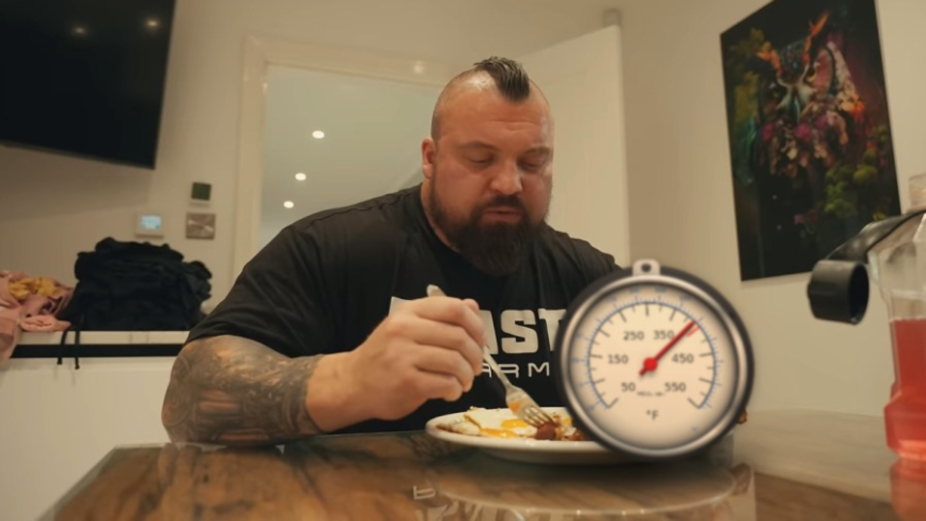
387.5 °F
